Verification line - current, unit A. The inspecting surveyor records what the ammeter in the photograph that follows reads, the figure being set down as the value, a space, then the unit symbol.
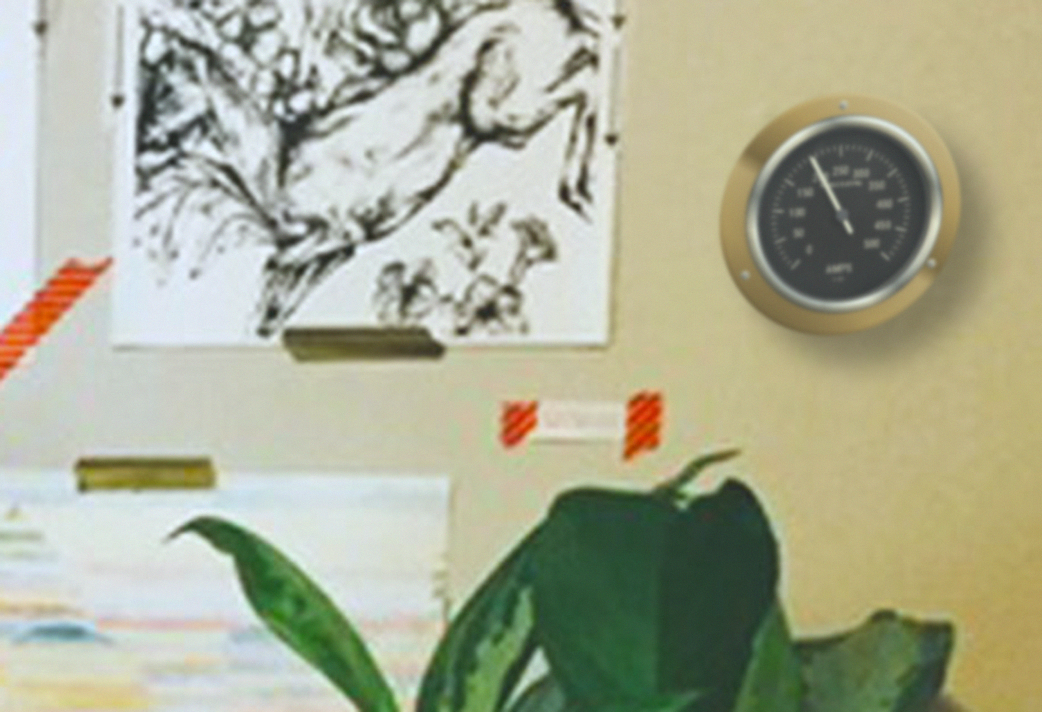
200 A
